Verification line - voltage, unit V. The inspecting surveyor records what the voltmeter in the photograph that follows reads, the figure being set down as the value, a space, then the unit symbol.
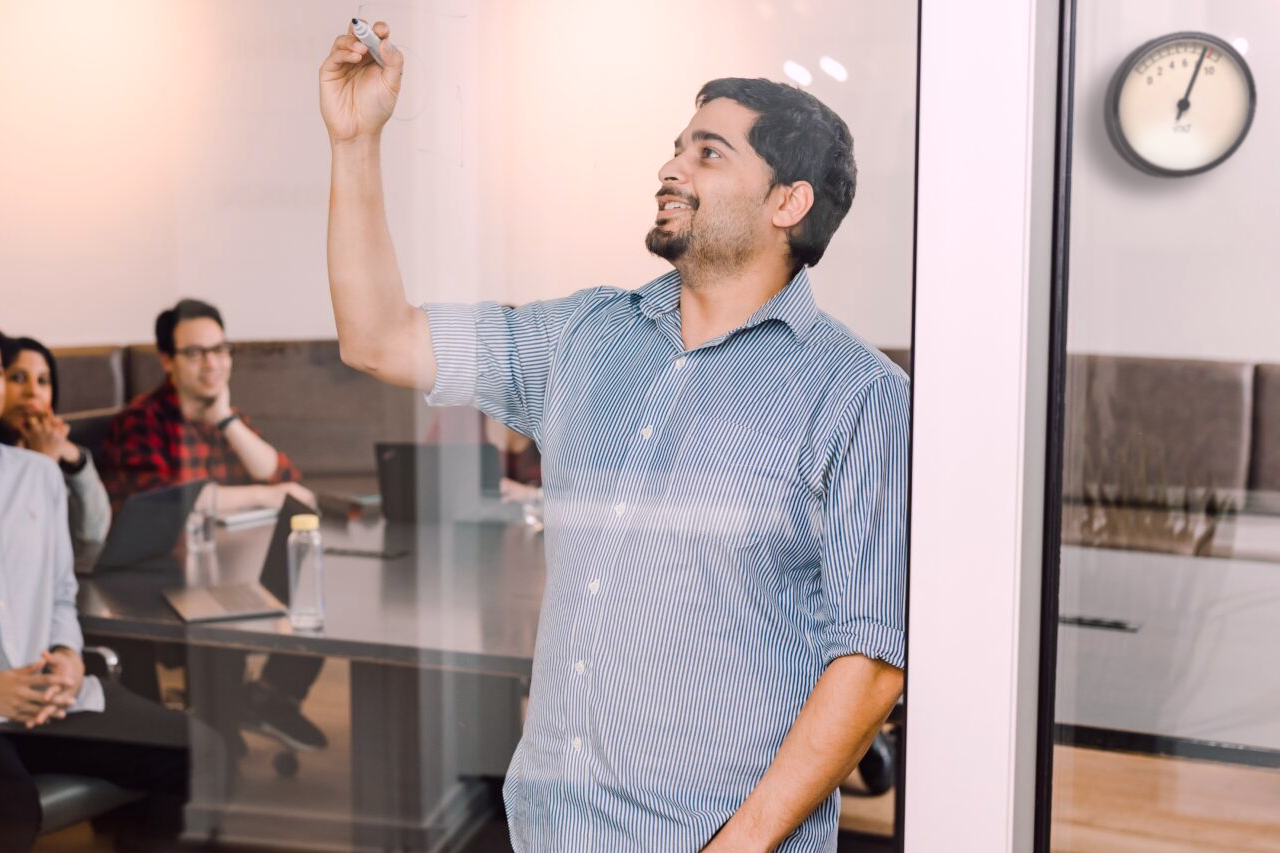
8 V
